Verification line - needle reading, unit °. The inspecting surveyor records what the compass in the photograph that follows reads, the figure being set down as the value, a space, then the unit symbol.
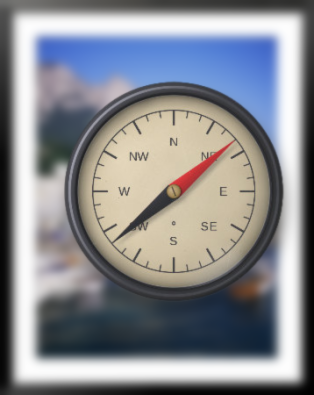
50 °
